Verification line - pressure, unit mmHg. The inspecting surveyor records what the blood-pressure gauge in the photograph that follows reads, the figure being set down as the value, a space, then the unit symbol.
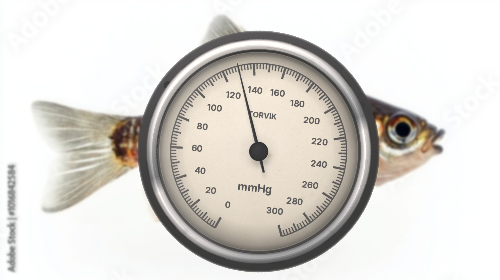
130 mmHg
